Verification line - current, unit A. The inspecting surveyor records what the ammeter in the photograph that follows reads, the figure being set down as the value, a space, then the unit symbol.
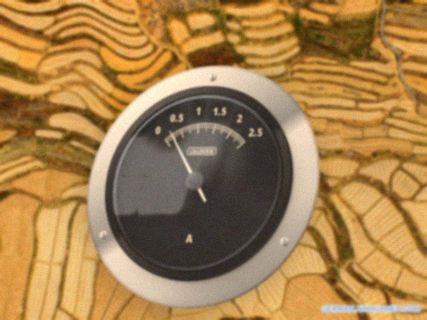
0.25 A
